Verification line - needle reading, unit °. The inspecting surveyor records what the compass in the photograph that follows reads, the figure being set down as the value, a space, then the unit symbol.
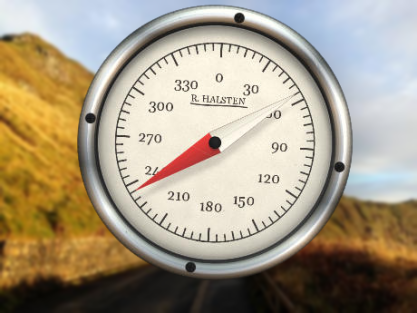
235 °
